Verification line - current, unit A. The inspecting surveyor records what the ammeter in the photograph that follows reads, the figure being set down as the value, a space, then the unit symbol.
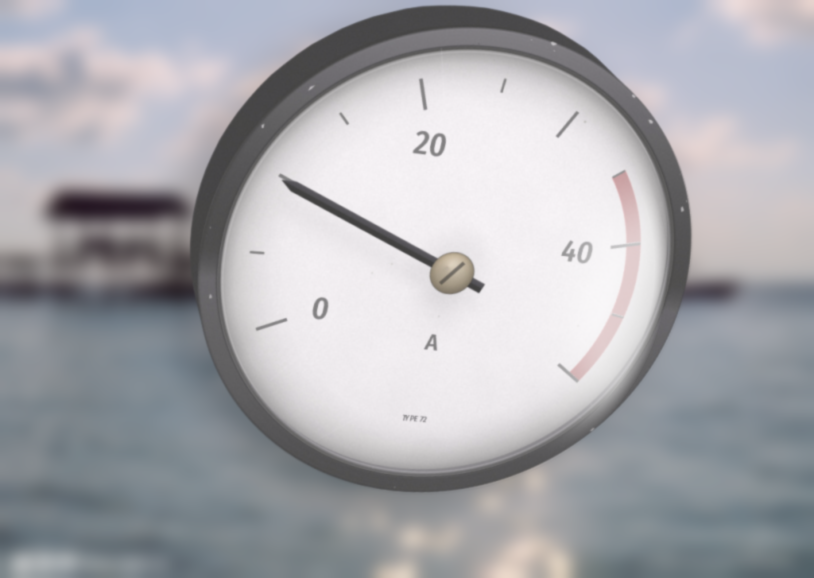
10 A
